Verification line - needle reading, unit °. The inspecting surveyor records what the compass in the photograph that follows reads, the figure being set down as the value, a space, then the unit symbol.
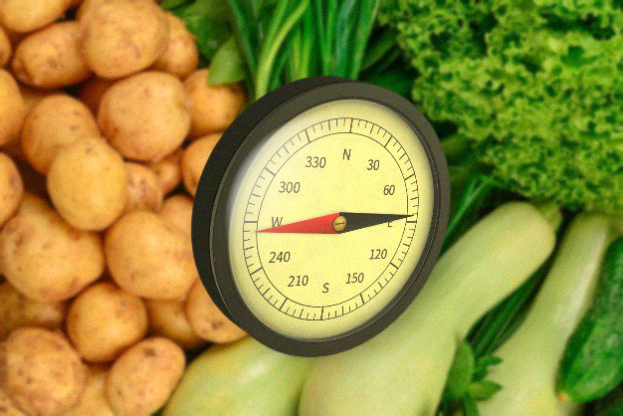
265 °
